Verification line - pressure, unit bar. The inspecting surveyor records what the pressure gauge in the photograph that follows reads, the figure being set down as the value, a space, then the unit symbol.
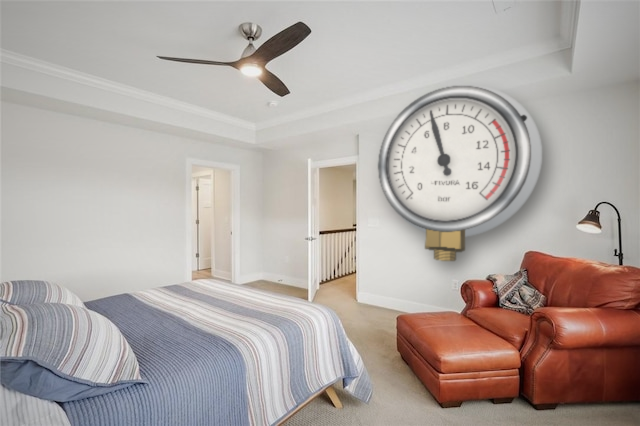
7 bar
